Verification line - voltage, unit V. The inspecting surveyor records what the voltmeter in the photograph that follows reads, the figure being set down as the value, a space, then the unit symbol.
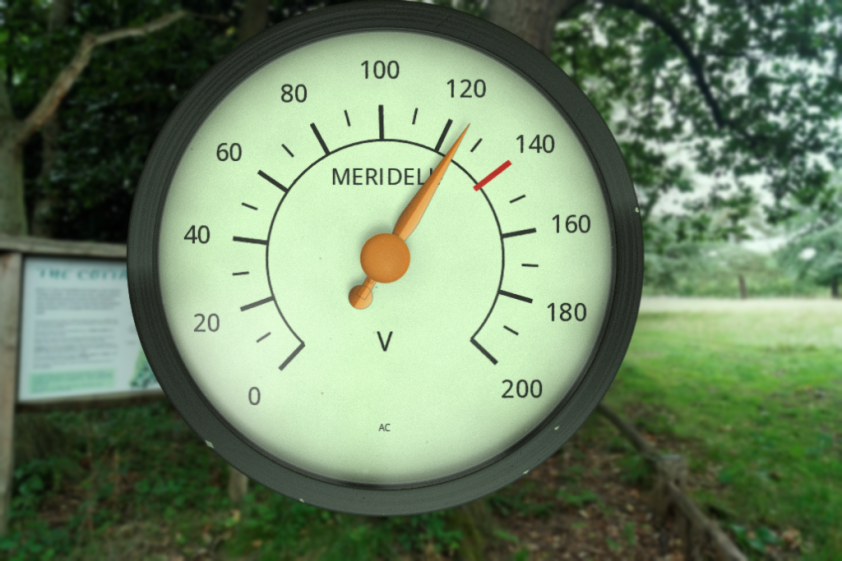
125 V
